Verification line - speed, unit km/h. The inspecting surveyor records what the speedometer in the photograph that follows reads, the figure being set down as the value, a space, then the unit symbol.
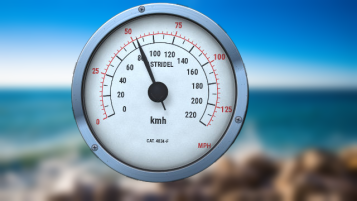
85 km/h
